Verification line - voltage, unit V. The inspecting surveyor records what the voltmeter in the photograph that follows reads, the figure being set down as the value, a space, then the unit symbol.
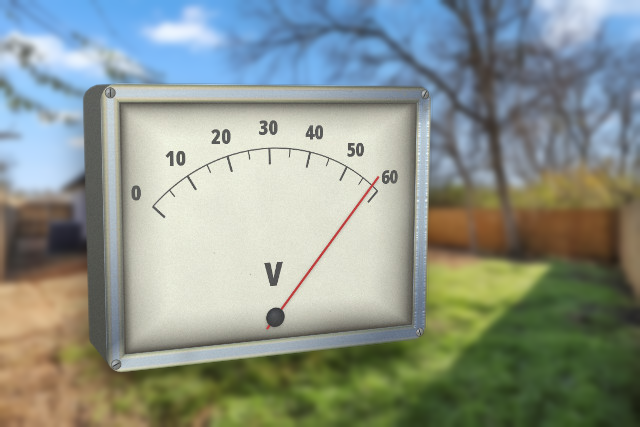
57.5 V
